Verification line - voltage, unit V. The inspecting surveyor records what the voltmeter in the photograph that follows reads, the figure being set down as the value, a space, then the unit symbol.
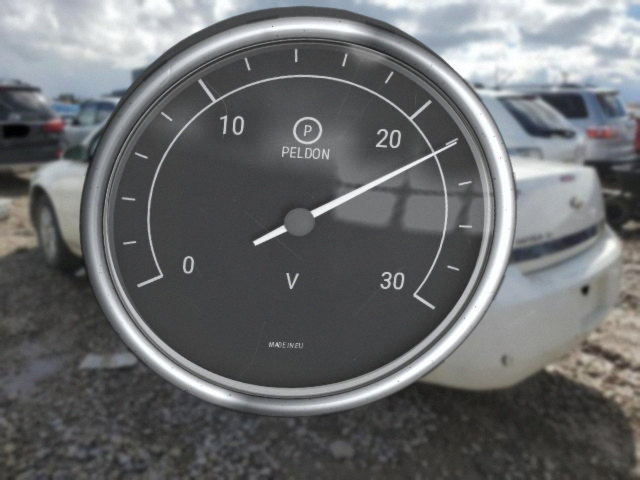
22 V
